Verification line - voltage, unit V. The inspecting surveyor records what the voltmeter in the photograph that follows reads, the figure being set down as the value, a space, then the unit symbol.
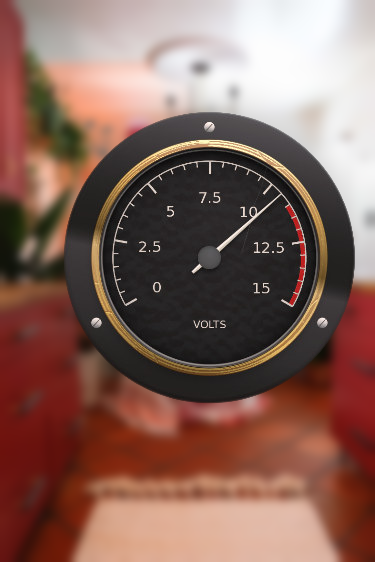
10.5 V
